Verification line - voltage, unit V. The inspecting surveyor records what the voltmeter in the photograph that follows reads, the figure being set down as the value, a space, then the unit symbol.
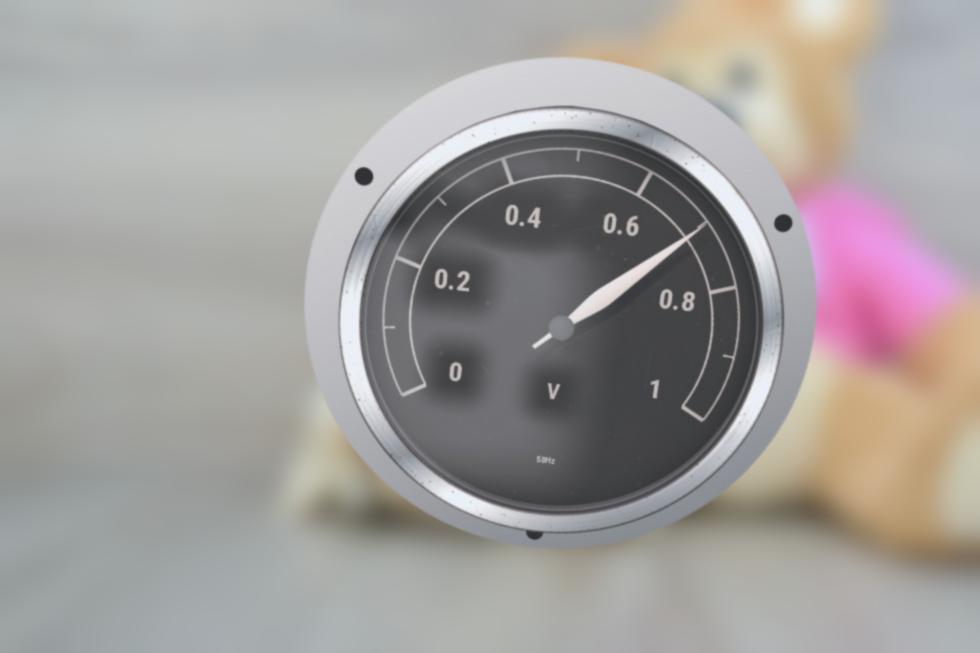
0.7 V
